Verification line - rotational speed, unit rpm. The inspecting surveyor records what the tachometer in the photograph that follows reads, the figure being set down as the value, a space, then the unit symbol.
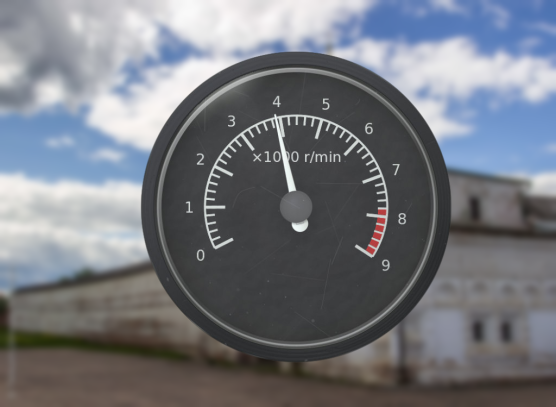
3900 rpm
